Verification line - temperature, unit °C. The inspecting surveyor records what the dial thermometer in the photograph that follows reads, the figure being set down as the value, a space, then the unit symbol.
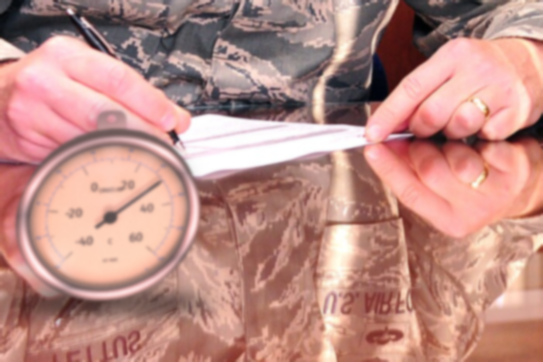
30 °C
